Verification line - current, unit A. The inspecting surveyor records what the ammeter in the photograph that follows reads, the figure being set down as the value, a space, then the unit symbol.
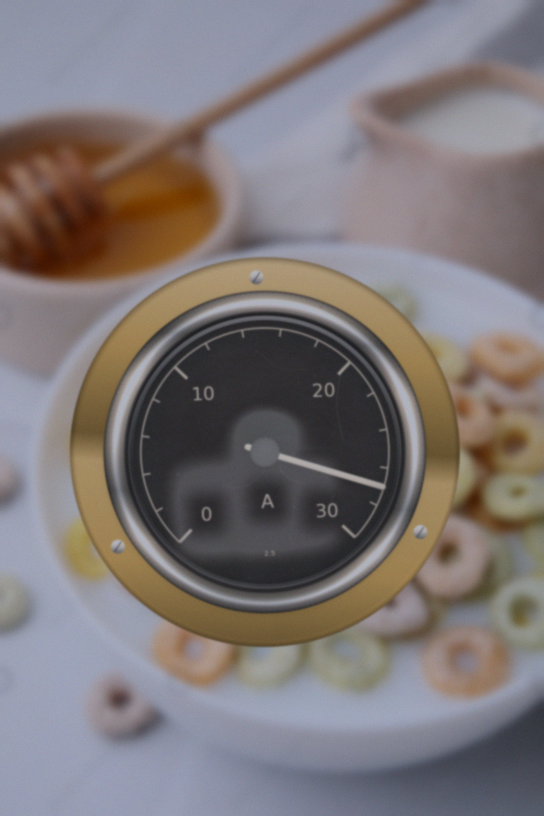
27 A
